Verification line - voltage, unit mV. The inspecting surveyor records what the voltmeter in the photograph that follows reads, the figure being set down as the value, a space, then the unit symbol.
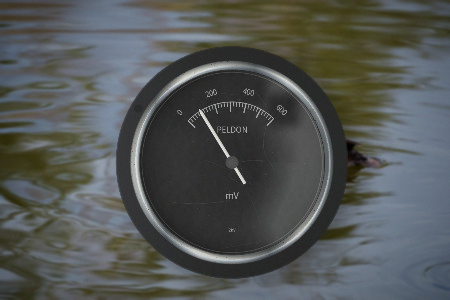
100 mV
